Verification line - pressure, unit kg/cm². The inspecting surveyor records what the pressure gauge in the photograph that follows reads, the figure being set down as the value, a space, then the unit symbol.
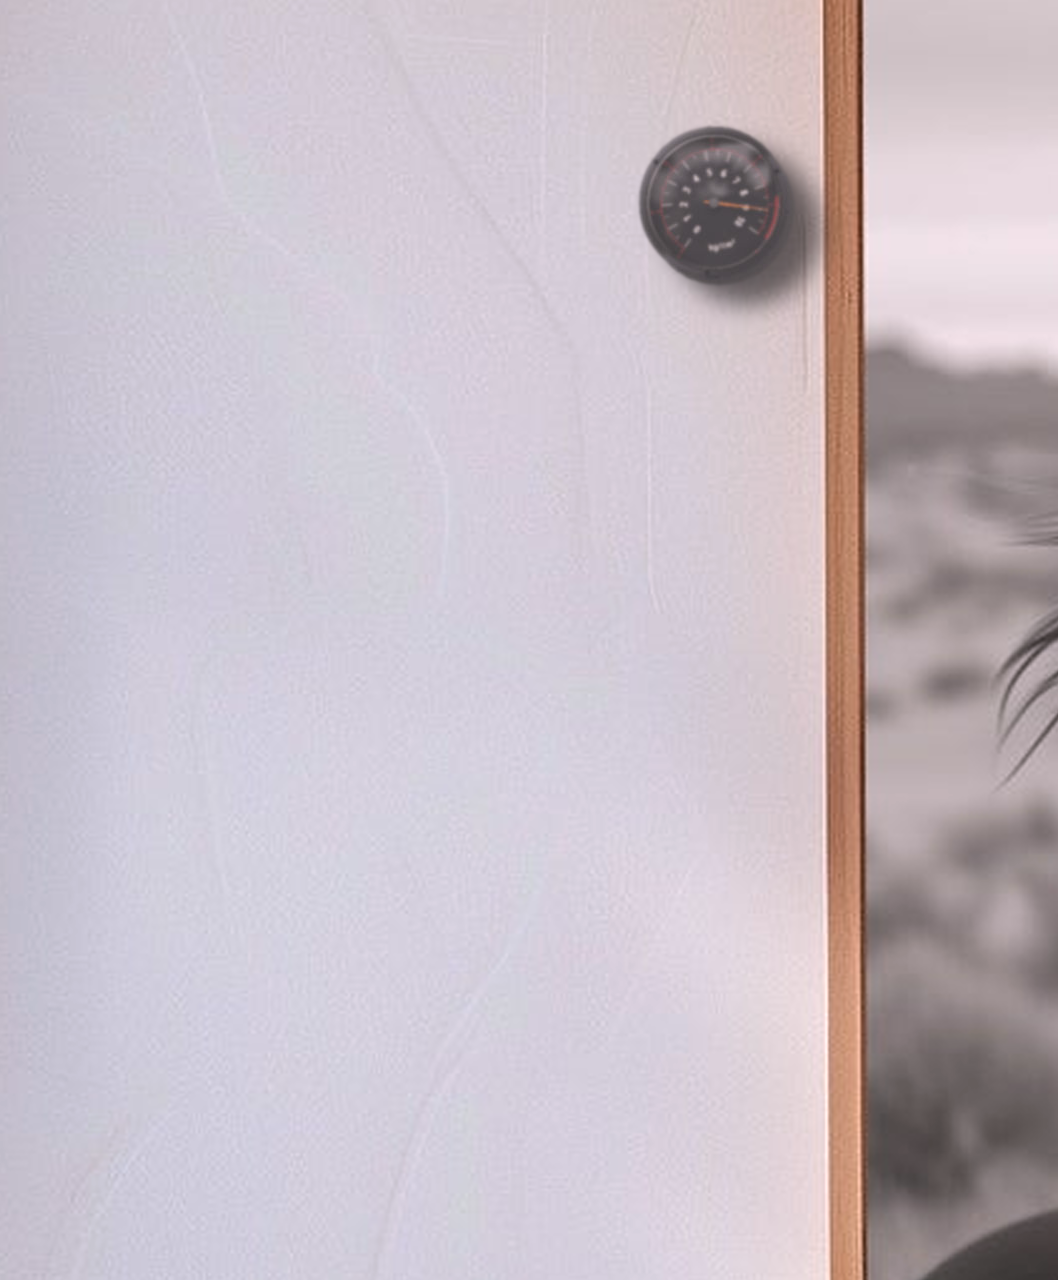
9 kg/cm²
